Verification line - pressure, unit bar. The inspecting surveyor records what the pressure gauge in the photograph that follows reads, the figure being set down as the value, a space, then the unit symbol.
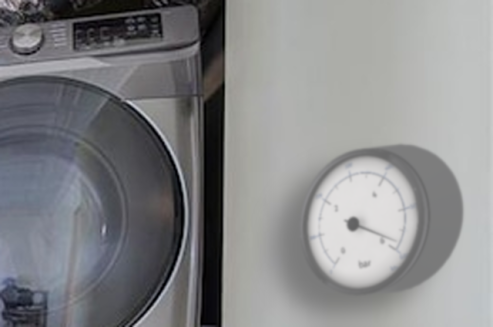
5.75 bar
